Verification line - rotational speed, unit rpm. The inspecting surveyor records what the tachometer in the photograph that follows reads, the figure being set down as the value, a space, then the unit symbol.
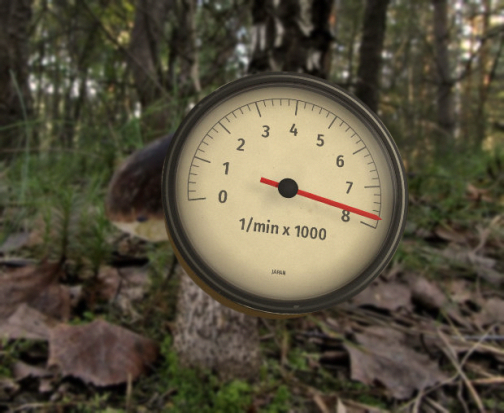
7800 rpm
